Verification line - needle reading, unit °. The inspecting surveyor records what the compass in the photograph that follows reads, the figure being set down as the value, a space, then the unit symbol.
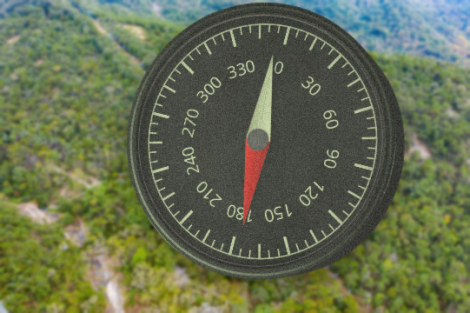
175 °
